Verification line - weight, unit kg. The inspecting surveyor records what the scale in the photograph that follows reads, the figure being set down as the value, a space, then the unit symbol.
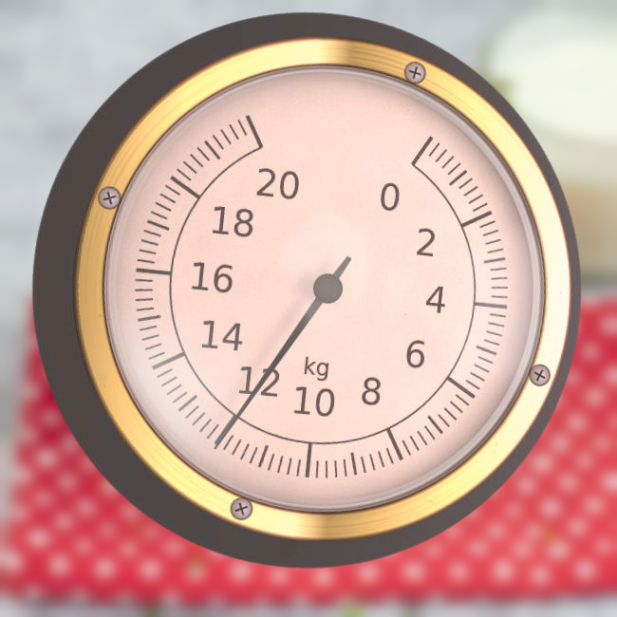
12 kg
